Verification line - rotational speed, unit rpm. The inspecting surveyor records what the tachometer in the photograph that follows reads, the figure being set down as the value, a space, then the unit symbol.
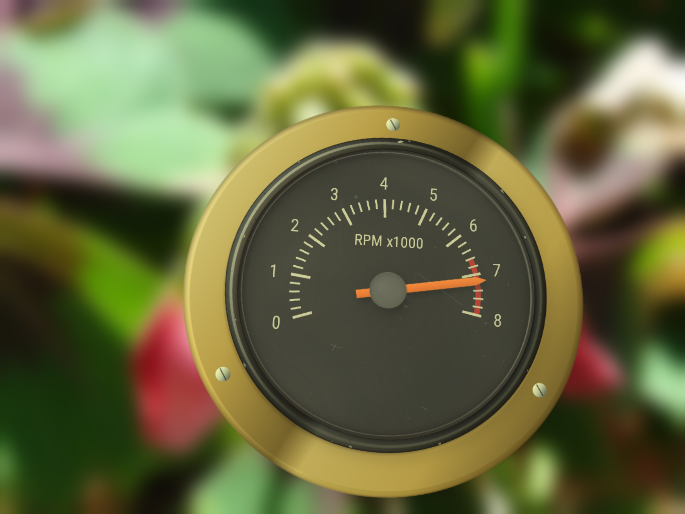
7200 rpm
